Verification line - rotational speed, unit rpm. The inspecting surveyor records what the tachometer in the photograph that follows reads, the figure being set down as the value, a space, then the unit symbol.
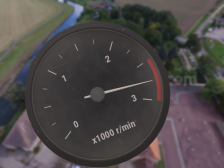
2750 rpm
